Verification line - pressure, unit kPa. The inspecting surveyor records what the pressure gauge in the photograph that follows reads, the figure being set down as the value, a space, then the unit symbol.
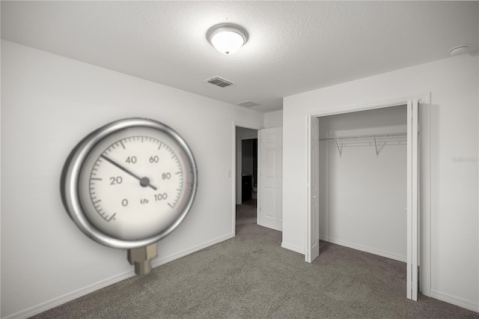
30 kPa
